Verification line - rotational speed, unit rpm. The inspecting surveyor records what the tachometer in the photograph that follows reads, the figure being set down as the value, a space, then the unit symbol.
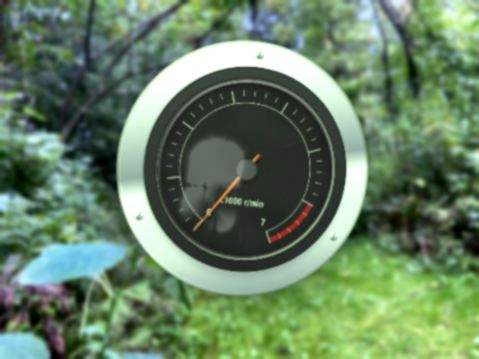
0 rpm
